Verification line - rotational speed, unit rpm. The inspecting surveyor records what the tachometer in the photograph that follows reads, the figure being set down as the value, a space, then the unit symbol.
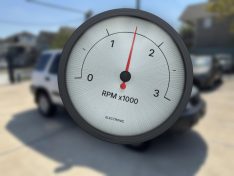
1500 rpm
